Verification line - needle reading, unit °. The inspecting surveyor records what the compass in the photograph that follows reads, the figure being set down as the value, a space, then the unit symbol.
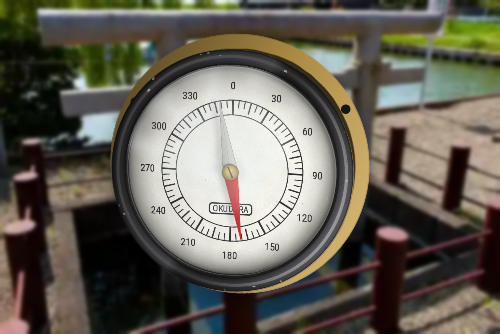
170 °
